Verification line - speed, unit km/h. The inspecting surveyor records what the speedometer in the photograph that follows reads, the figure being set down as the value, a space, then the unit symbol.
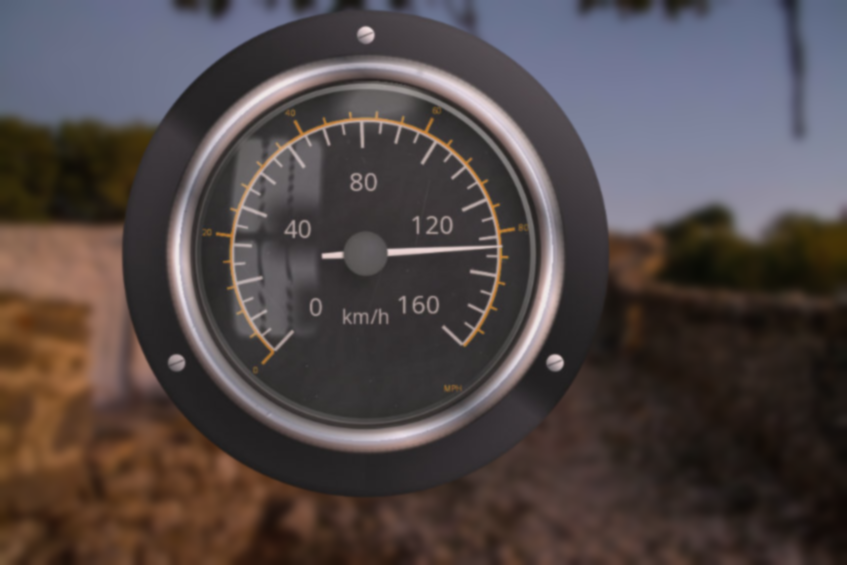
132.5 km/h
